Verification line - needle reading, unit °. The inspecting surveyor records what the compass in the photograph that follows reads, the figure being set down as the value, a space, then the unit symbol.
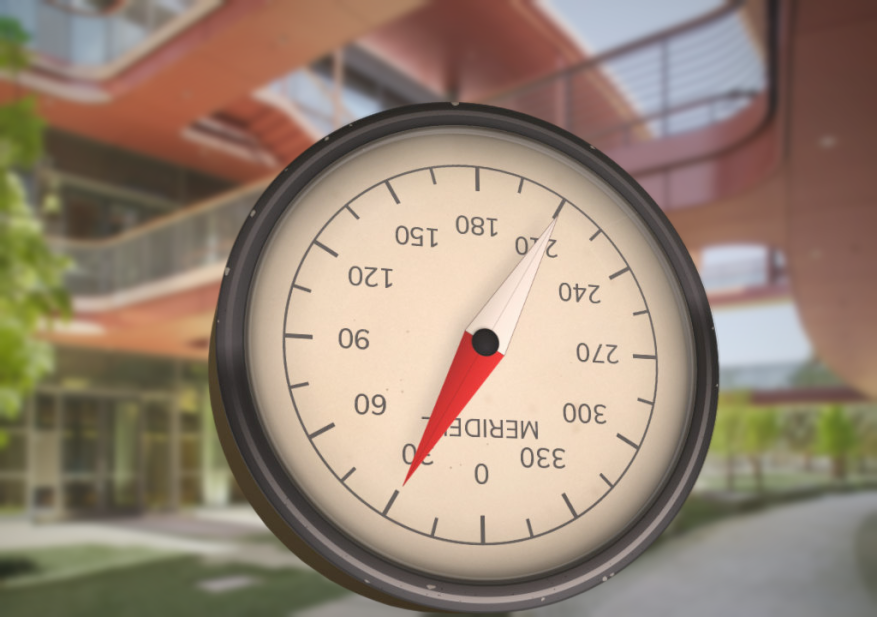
30 °
